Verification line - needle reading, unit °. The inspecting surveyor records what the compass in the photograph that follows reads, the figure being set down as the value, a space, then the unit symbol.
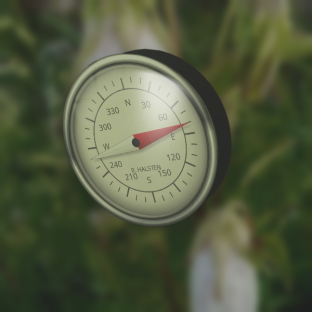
80 °
